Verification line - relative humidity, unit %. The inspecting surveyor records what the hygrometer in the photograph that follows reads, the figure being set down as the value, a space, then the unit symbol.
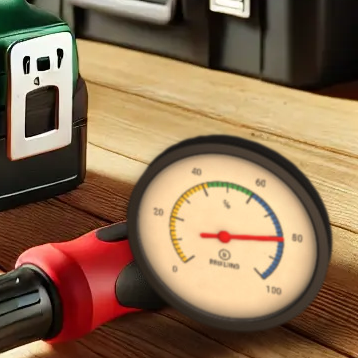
80 %
